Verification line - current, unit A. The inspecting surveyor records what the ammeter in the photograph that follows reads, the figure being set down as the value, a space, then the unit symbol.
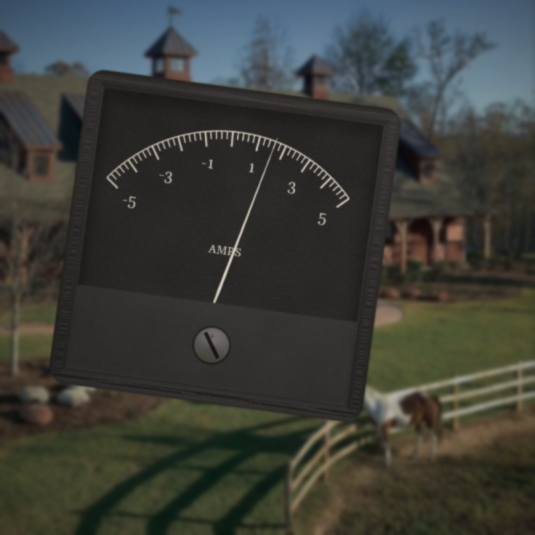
1.6 A
